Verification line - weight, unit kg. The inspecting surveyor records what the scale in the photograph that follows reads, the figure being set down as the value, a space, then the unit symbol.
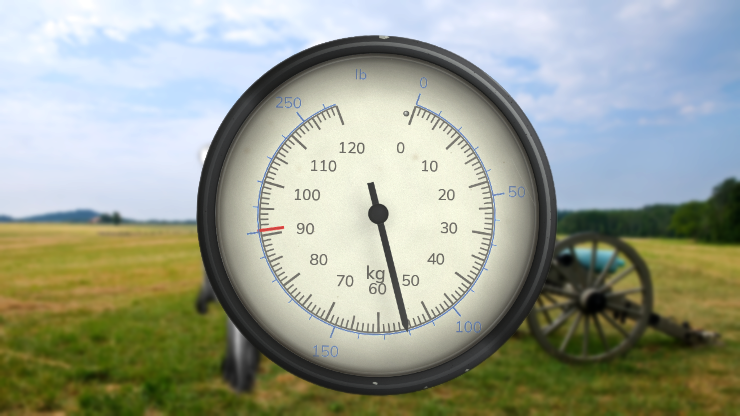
55 kg
